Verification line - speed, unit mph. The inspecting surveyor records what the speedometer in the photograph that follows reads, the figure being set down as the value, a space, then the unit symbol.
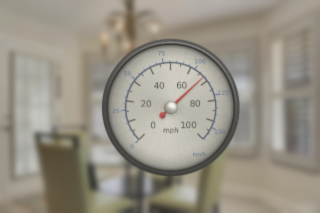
67.5 mph
